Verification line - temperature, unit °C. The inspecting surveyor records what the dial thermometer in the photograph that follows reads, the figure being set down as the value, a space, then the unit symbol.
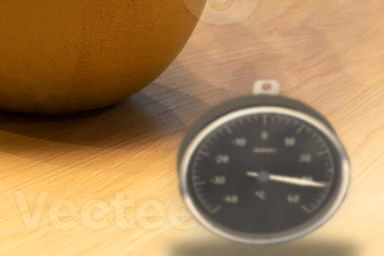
30 °C
